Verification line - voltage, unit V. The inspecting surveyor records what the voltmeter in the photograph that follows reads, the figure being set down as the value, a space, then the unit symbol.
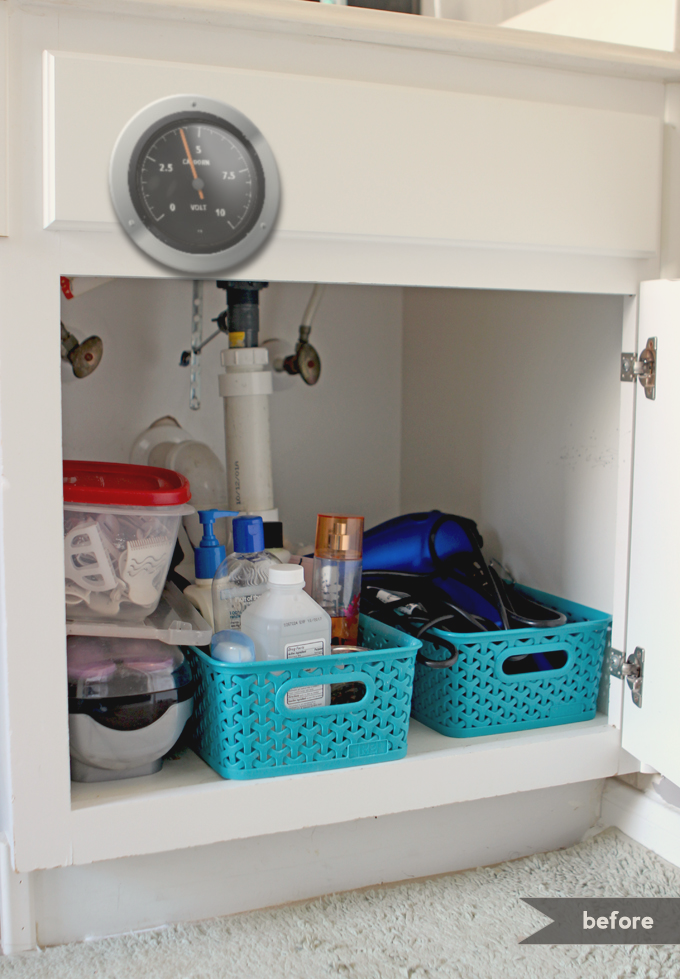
4.25 V
